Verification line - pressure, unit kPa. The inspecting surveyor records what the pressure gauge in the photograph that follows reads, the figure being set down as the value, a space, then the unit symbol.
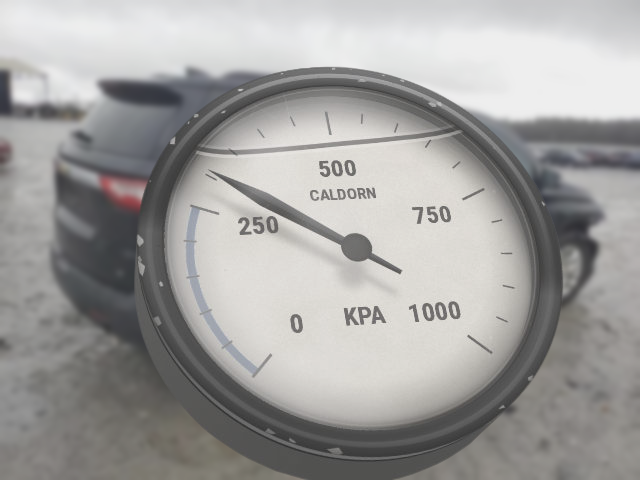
300 kPa
